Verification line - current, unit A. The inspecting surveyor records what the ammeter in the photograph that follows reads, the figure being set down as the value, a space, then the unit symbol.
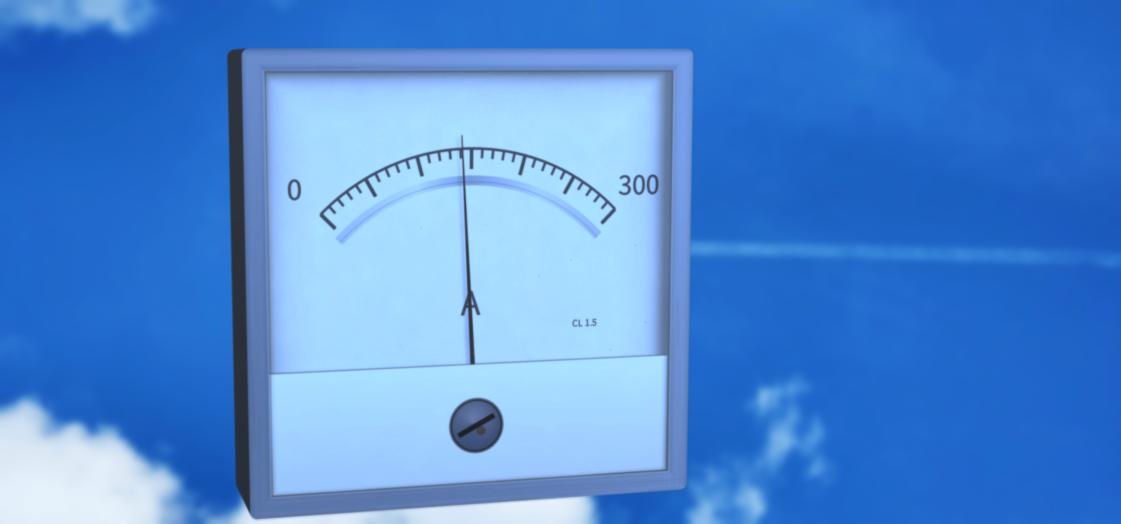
140 A
